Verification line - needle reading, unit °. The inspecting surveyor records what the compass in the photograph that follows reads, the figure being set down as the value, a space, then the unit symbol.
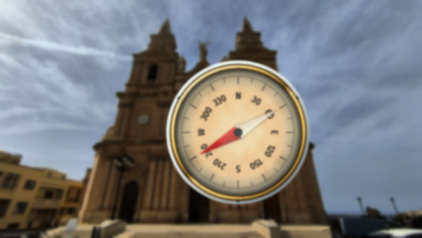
240 °
